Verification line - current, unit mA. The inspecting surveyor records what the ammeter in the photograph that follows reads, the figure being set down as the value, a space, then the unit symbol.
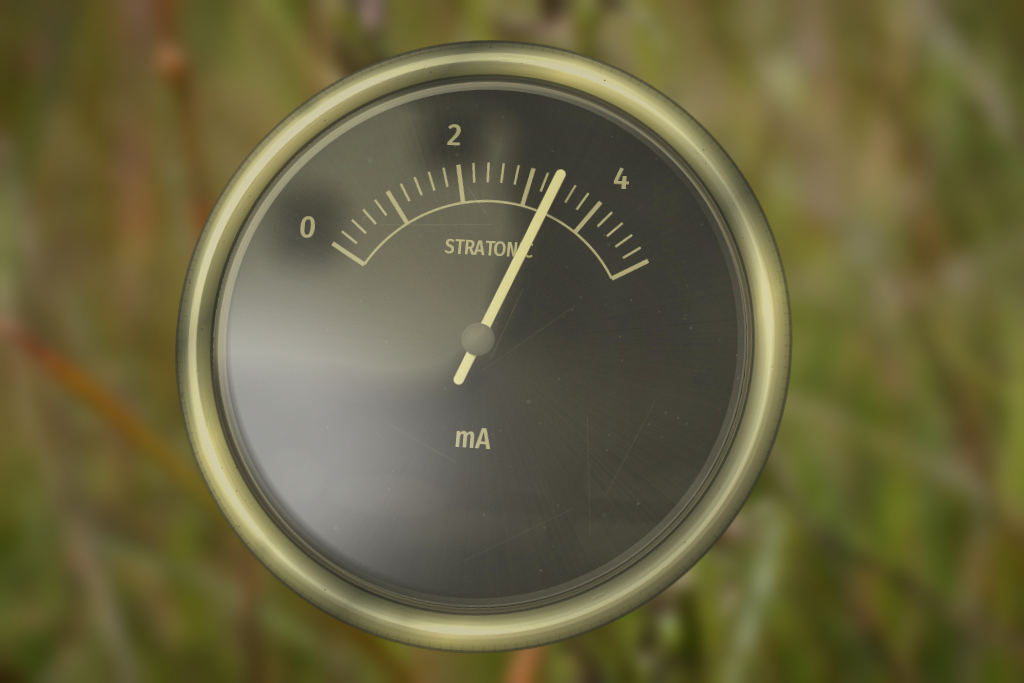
3.4 mA
